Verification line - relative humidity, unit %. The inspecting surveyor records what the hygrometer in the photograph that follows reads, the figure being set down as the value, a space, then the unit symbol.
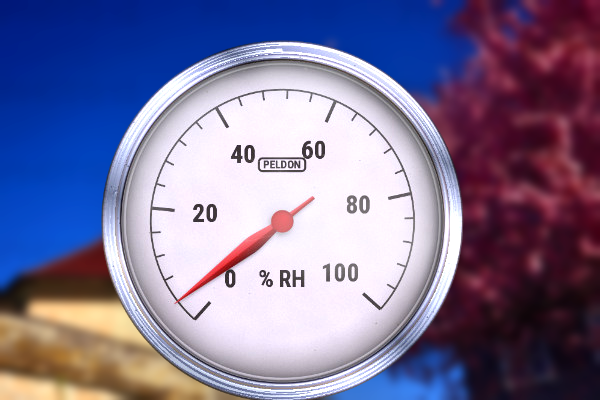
4 %
